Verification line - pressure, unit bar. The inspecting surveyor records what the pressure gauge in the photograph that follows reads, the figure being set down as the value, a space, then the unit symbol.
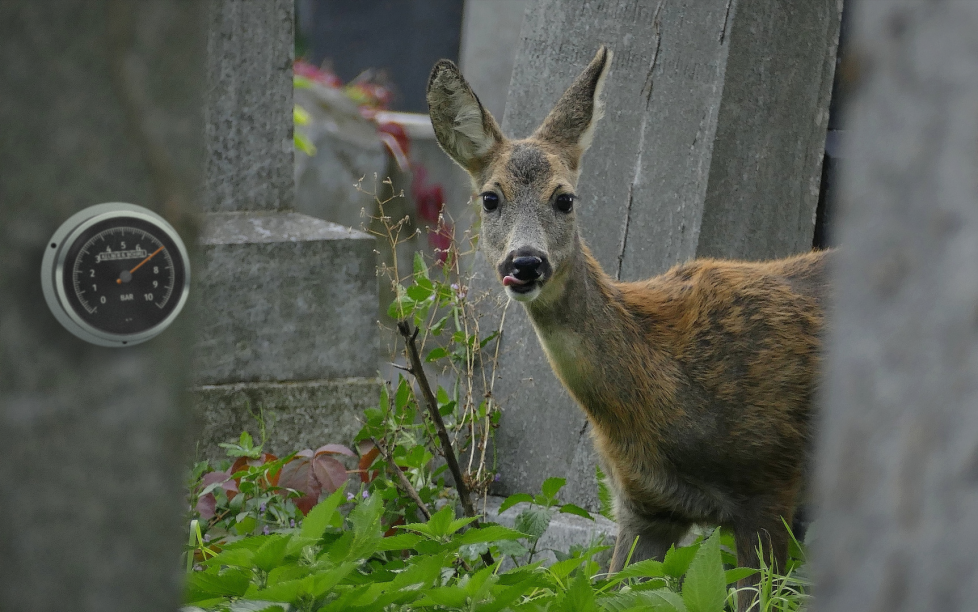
7 bar
